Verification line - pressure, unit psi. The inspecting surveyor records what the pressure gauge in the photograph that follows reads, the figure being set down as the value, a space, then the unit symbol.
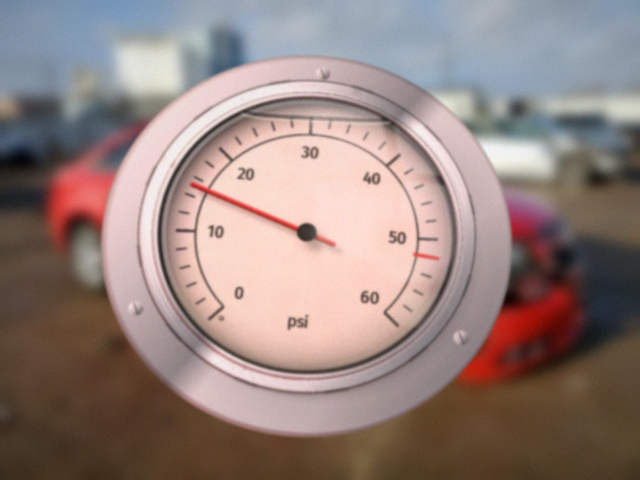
15 psi
